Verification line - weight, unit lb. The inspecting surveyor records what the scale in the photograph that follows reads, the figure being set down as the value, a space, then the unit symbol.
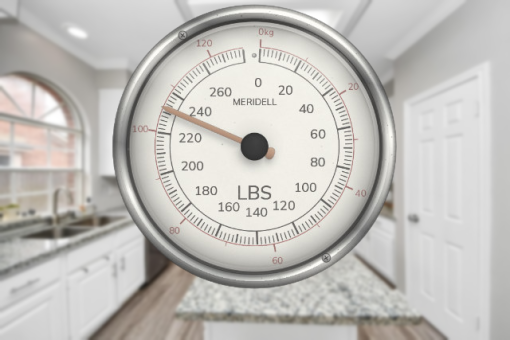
232 lb
